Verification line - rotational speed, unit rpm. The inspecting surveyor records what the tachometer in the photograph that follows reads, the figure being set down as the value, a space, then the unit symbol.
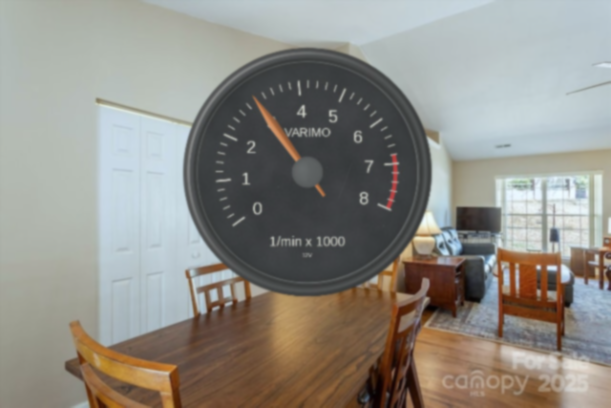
3000 rpm
